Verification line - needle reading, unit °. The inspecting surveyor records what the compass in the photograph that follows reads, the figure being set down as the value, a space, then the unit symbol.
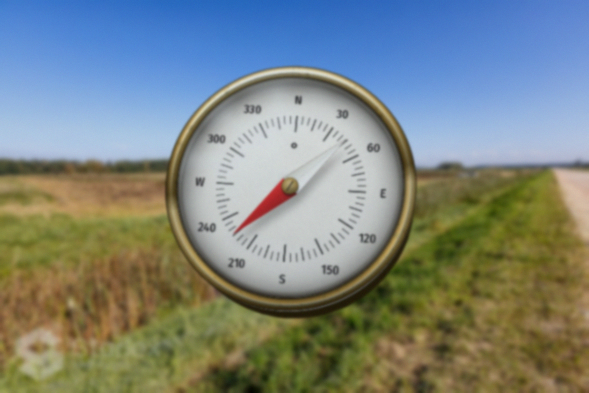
225 °
